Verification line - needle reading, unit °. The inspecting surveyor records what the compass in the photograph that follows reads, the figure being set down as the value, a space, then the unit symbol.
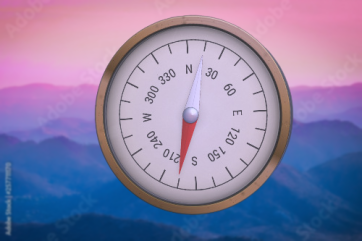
195 °
